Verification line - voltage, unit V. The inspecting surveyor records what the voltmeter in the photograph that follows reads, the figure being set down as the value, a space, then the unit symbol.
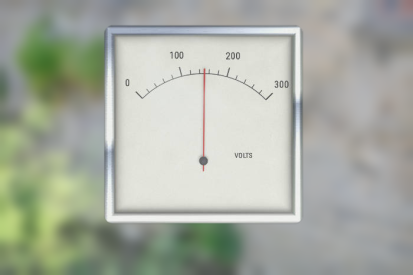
150 V
